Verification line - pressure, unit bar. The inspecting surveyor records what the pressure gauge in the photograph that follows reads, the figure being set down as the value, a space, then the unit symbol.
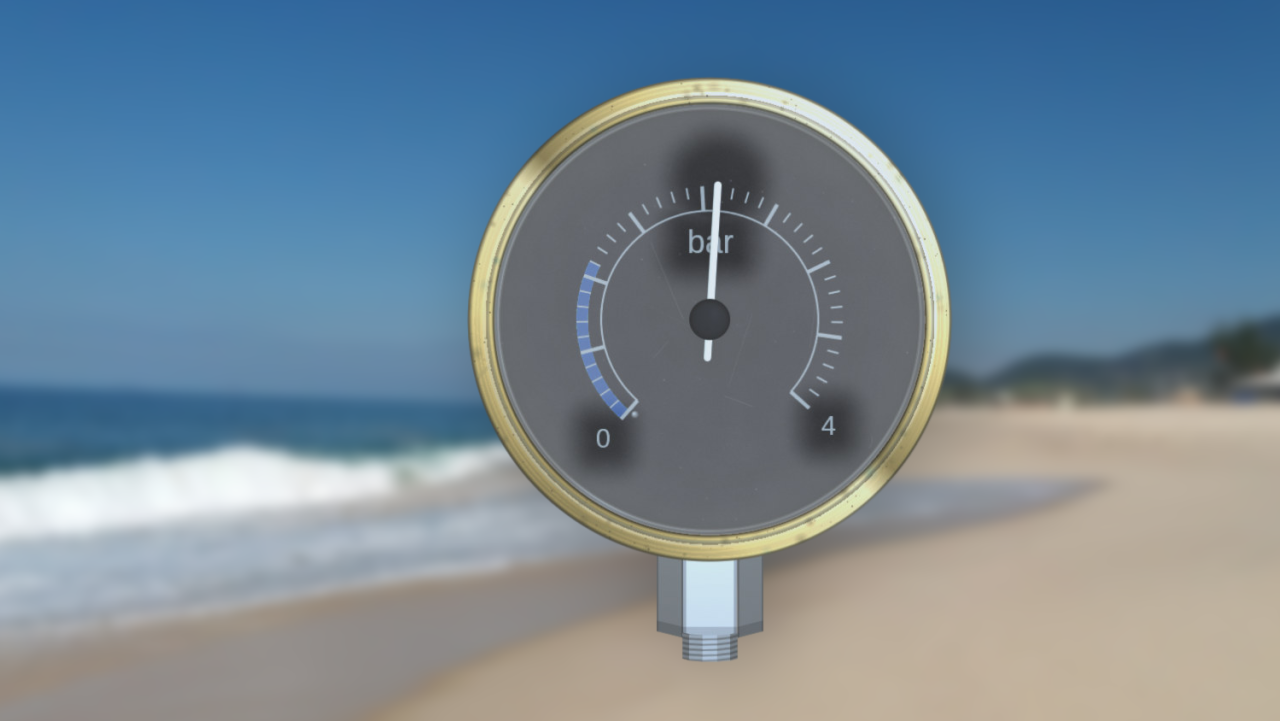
2.1 bar
